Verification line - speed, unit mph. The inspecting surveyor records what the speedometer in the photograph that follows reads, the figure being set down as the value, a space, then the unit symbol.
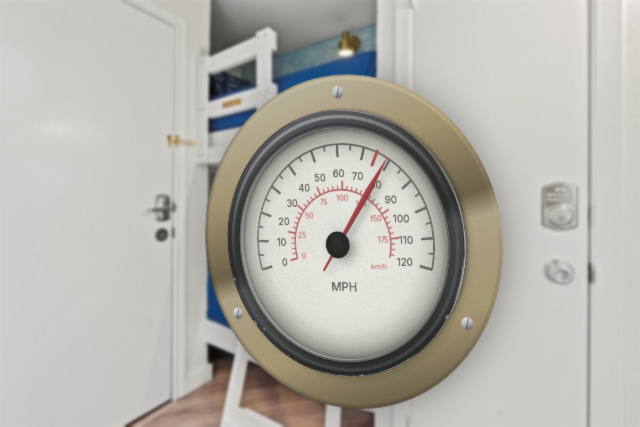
80 mph
